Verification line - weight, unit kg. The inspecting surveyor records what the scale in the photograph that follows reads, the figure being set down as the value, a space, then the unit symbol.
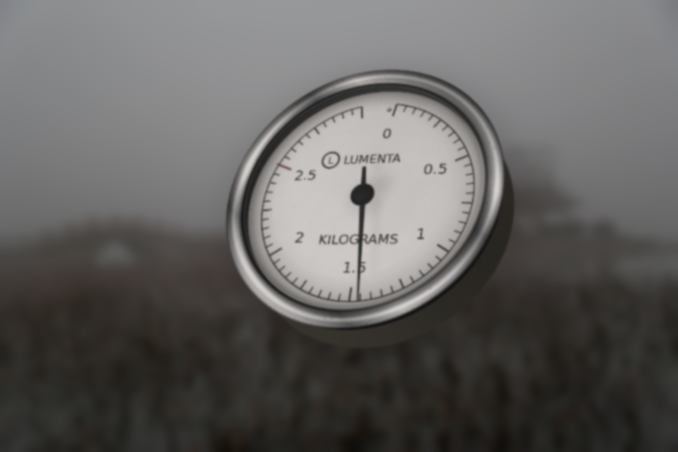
1.45 kg
